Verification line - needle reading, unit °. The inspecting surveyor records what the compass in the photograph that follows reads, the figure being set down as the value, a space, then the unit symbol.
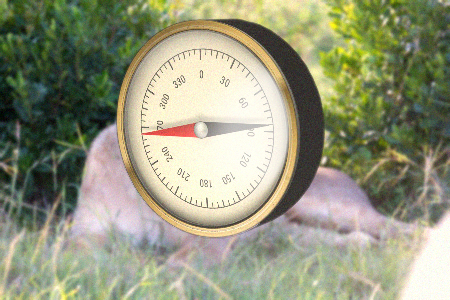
265 °
